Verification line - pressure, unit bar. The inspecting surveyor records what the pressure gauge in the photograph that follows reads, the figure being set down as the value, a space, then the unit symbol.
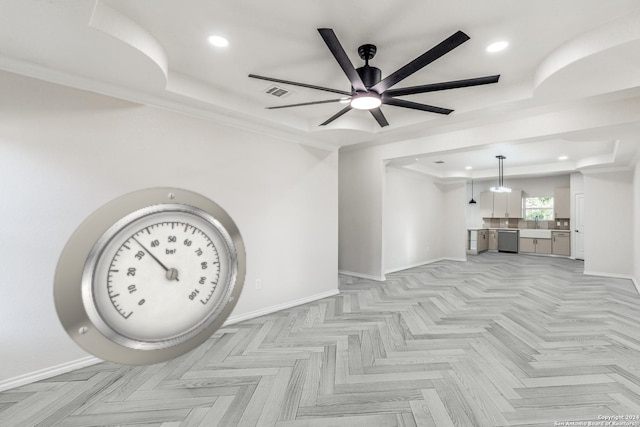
34 bar
